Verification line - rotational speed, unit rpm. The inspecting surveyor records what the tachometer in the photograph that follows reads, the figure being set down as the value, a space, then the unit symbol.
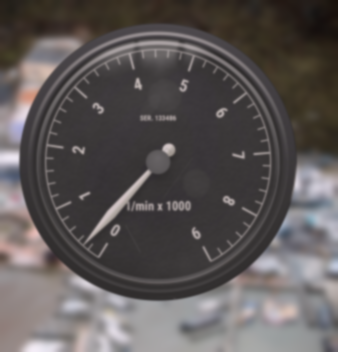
300 rpm
